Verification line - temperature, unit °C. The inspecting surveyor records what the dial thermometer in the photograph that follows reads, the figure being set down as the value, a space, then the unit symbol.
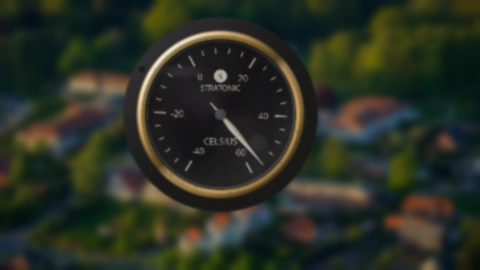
56 °C
